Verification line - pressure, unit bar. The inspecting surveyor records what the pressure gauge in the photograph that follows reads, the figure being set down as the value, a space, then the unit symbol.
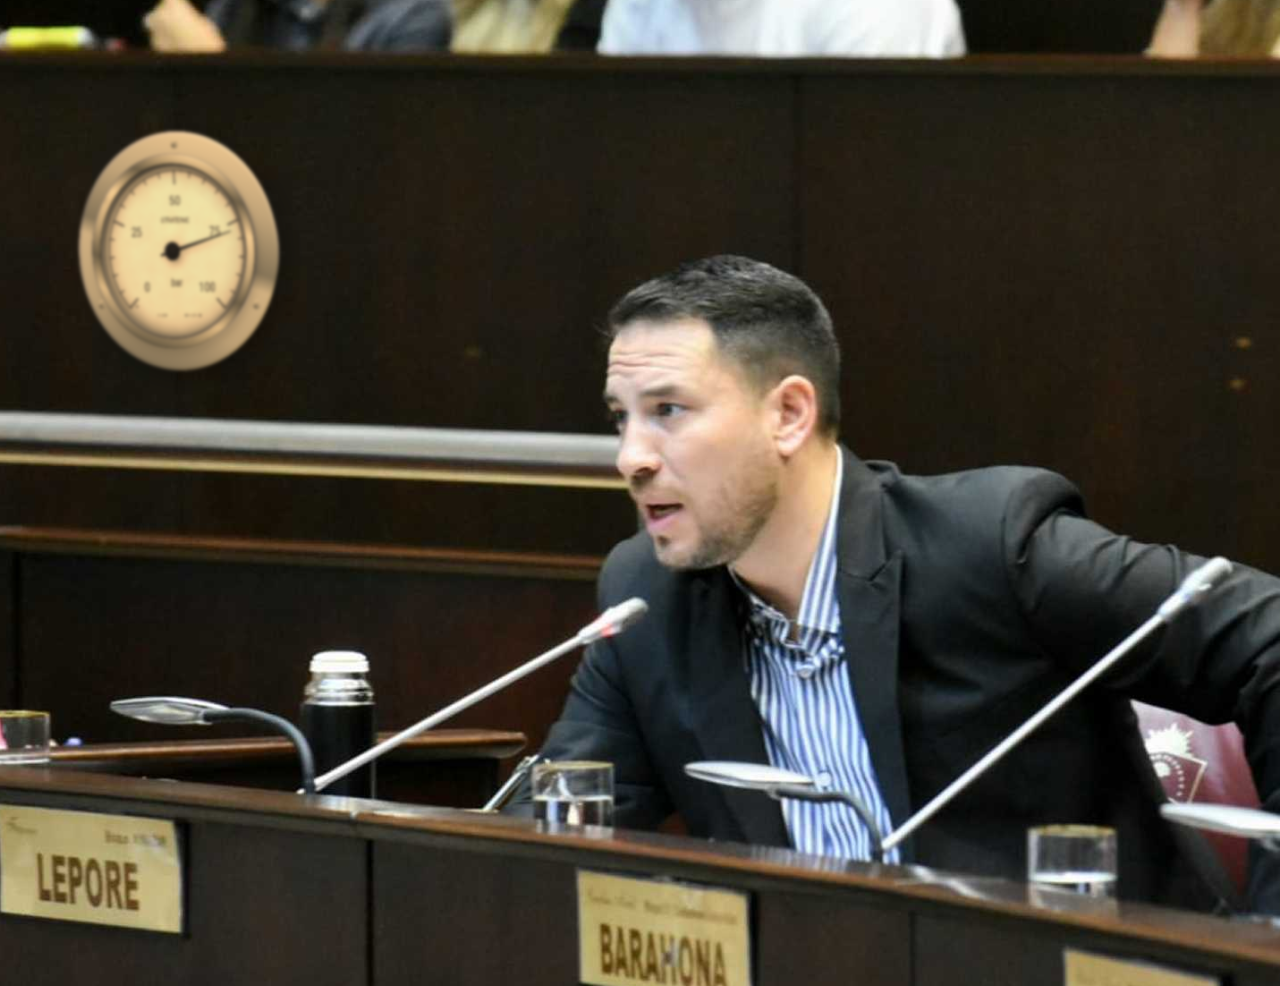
77.5 bar
